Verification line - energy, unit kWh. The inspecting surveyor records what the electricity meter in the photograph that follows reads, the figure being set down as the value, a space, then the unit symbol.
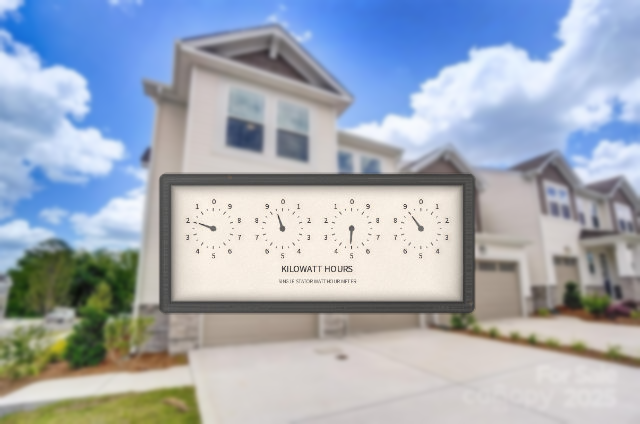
1949 kWh
